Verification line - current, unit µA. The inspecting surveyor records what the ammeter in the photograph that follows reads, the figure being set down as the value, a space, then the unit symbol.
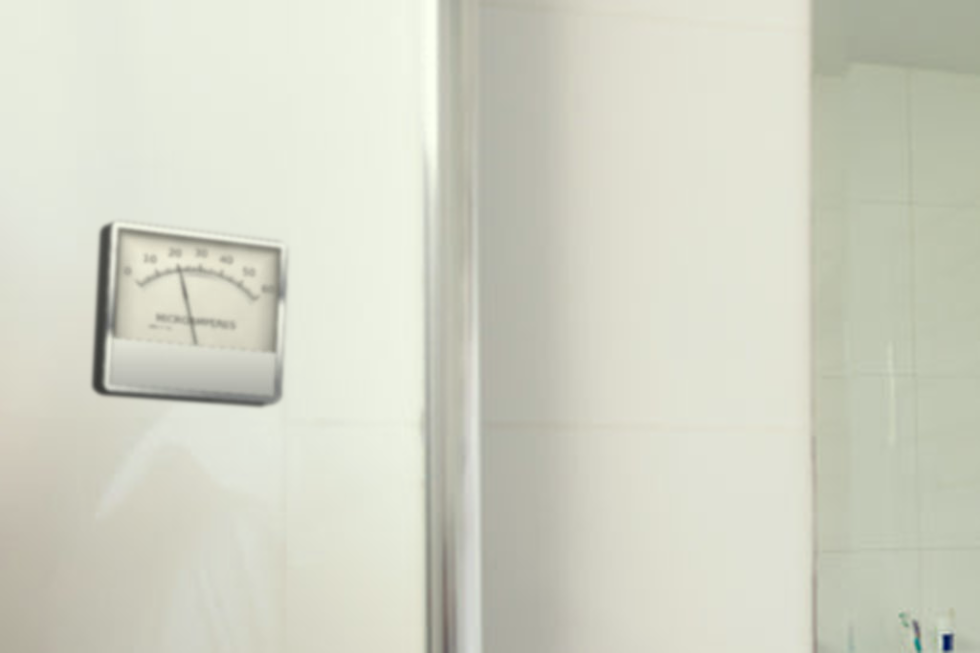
20 µA
